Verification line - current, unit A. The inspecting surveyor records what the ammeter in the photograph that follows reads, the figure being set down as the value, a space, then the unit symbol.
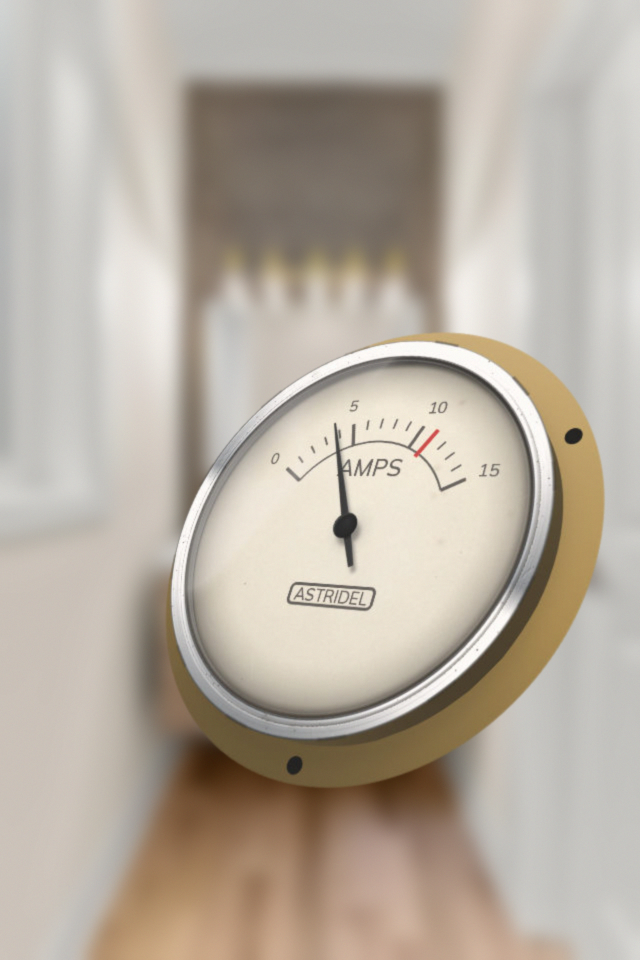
4 A
